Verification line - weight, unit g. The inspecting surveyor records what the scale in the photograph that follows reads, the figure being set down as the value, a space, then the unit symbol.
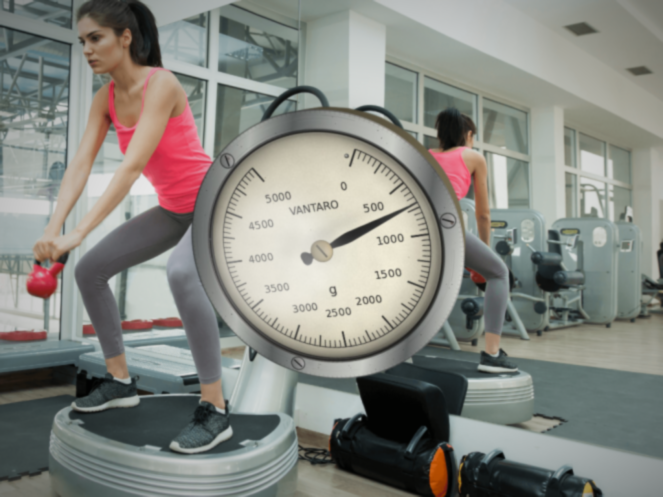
700 g
